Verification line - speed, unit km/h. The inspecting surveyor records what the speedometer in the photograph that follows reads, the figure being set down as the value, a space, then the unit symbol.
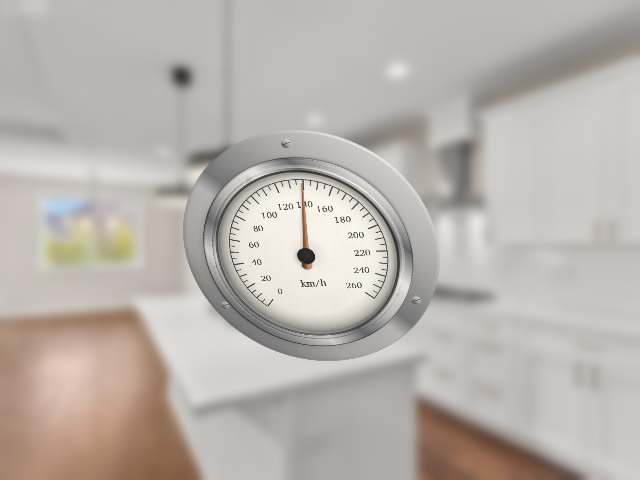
140 km/h
